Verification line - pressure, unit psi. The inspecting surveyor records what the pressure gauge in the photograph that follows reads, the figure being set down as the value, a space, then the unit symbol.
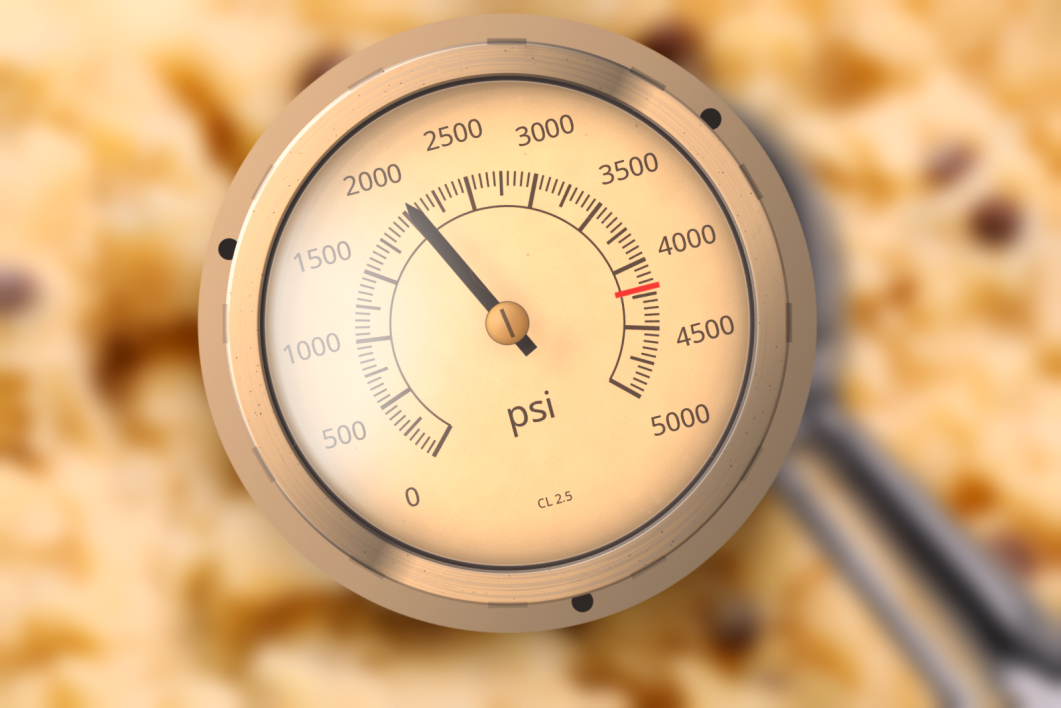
2050 psi
